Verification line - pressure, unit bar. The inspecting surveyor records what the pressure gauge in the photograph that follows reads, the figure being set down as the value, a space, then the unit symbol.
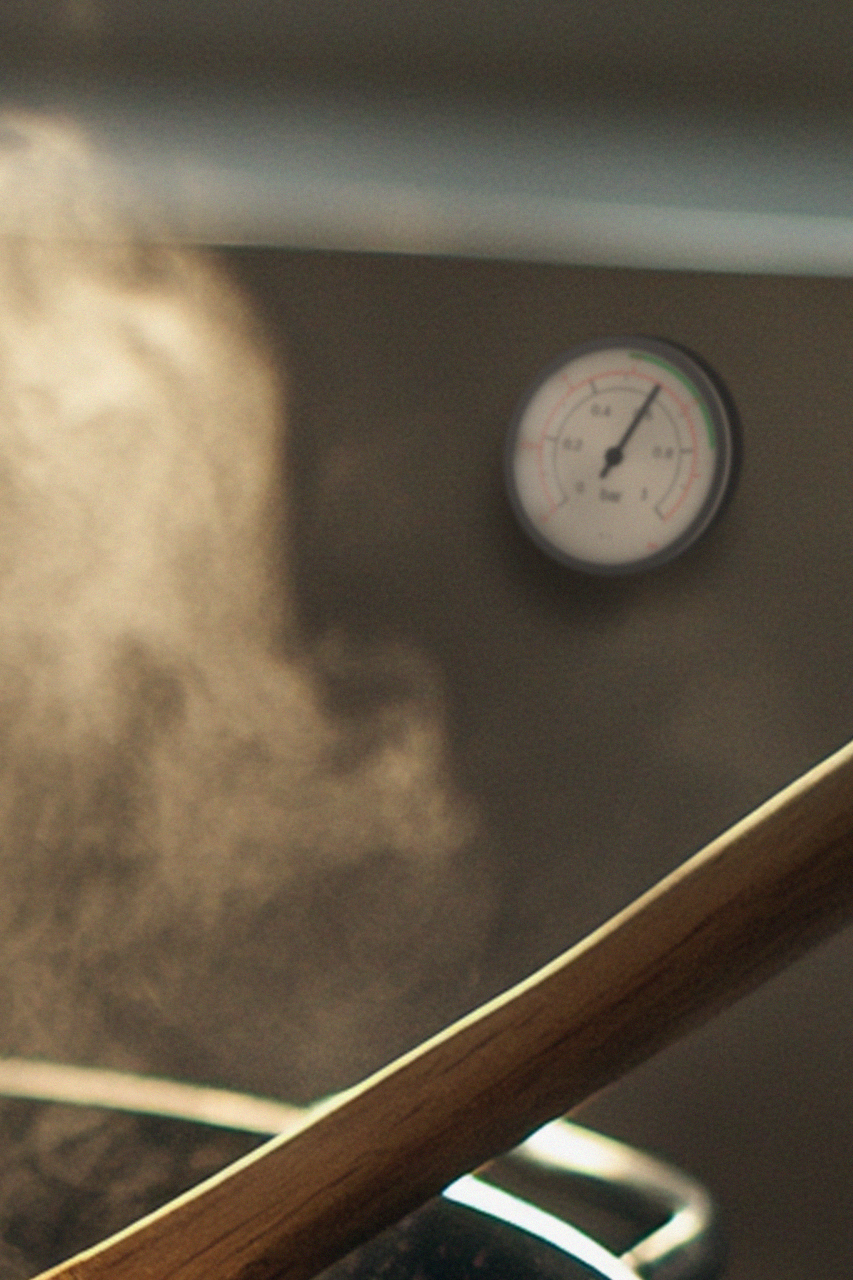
0.6 bar
